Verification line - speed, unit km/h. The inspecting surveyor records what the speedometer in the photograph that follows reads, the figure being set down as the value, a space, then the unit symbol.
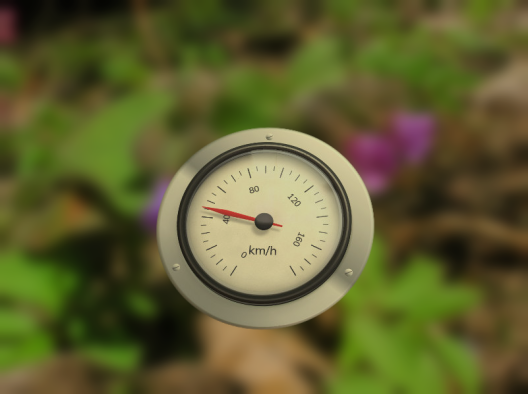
45 km/h
